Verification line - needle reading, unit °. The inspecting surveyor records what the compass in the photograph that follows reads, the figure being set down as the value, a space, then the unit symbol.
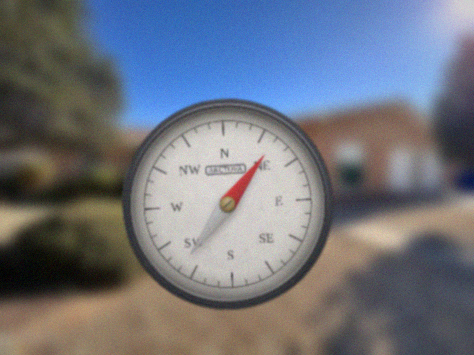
40 °
